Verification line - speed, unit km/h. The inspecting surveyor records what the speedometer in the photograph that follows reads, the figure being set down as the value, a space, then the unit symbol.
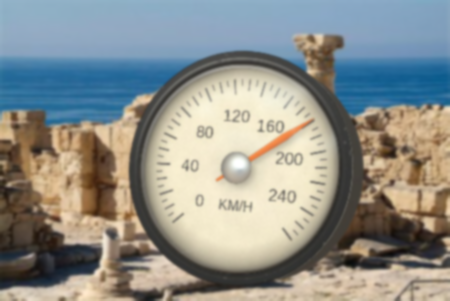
180 km/h
